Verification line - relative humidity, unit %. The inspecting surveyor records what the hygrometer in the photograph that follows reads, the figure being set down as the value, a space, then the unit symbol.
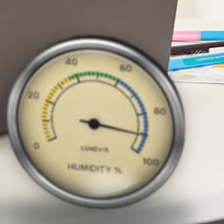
90 %
